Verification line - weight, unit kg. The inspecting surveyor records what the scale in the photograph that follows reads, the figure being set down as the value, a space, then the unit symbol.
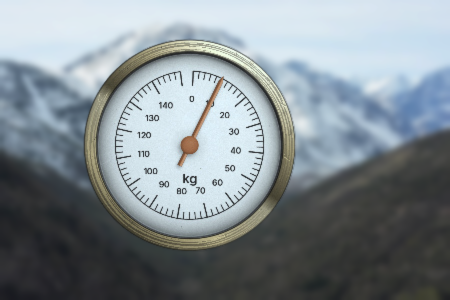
10 kg
